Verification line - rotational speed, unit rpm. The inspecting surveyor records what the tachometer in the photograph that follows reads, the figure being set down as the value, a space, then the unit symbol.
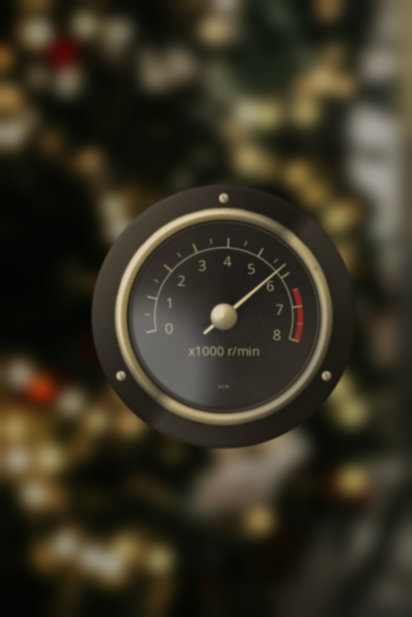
5750 rpm
